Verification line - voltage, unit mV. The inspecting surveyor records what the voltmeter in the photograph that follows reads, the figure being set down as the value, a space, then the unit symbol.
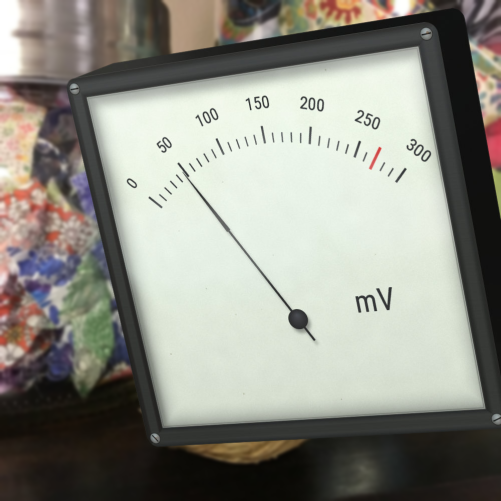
50 mV
